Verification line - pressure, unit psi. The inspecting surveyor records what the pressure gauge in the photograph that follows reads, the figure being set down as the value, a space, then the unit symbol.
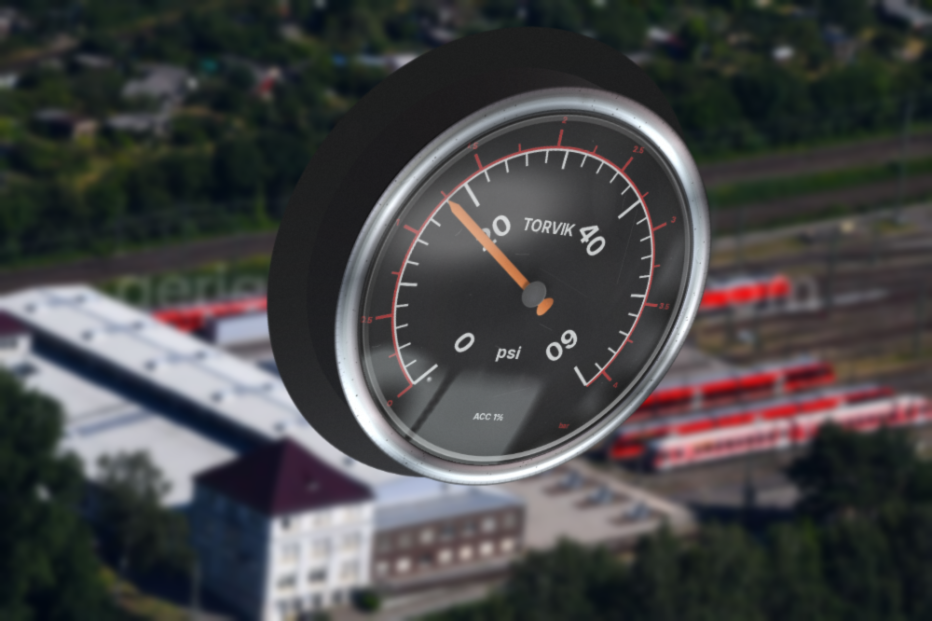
18 psi
